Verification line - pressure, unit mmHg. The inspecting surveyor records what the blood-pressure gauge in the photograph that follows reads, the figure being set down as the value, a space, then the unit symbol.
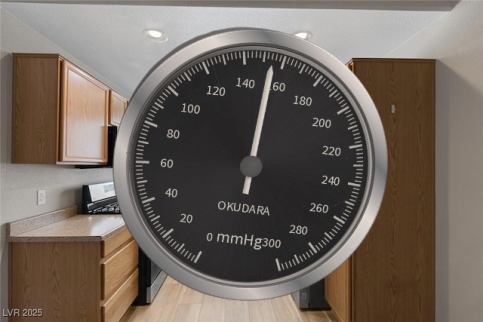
154 mmHg
